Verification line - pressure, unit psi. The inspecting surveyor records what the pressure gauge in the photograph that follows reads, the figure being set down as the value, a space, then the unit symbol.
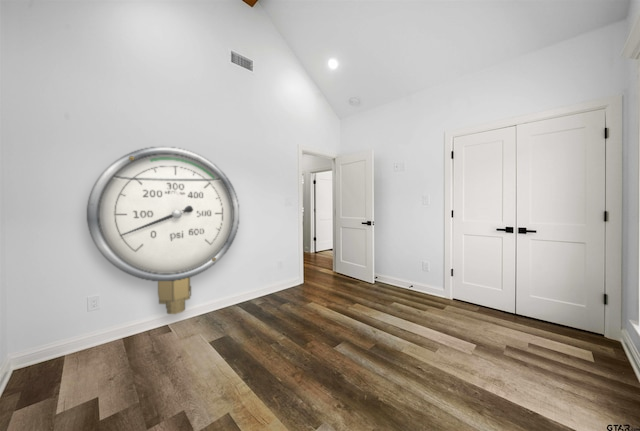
50 psi
